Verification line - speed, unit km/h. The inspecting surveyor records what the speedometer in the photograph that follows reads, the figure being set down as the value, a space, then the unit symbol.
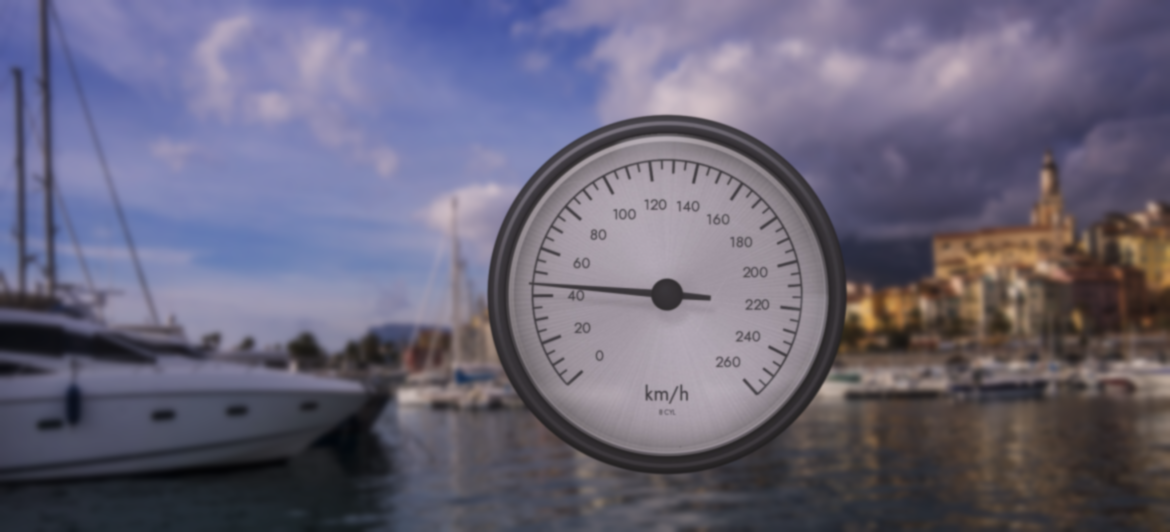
45 km/h
